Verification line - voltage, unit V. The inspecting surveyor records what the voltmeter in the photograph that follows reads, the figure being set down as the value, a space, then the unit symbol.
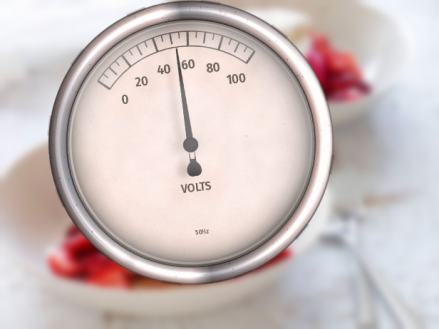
52.5 V
